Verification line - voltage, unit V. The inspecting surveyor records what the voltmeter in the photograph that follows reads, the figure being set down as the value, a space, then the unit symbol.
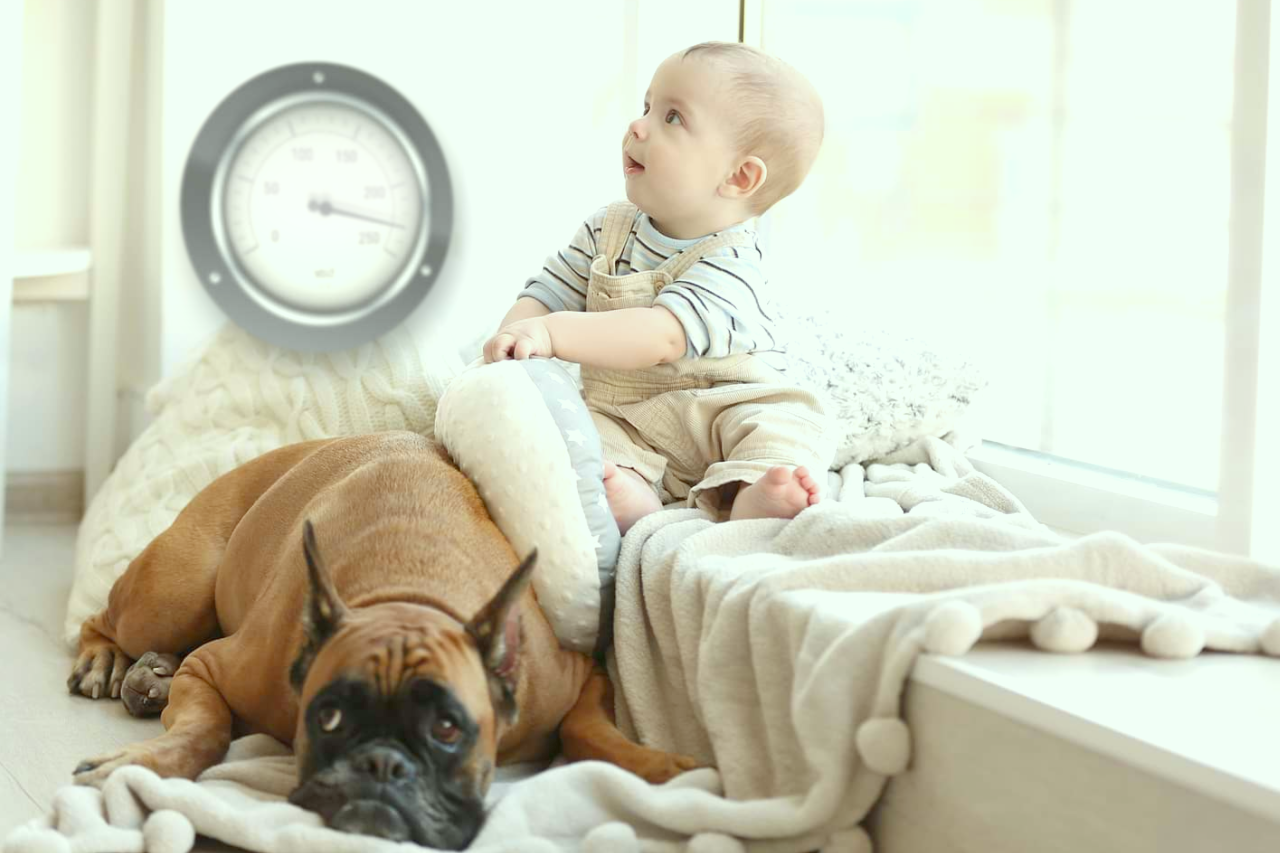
230 V
